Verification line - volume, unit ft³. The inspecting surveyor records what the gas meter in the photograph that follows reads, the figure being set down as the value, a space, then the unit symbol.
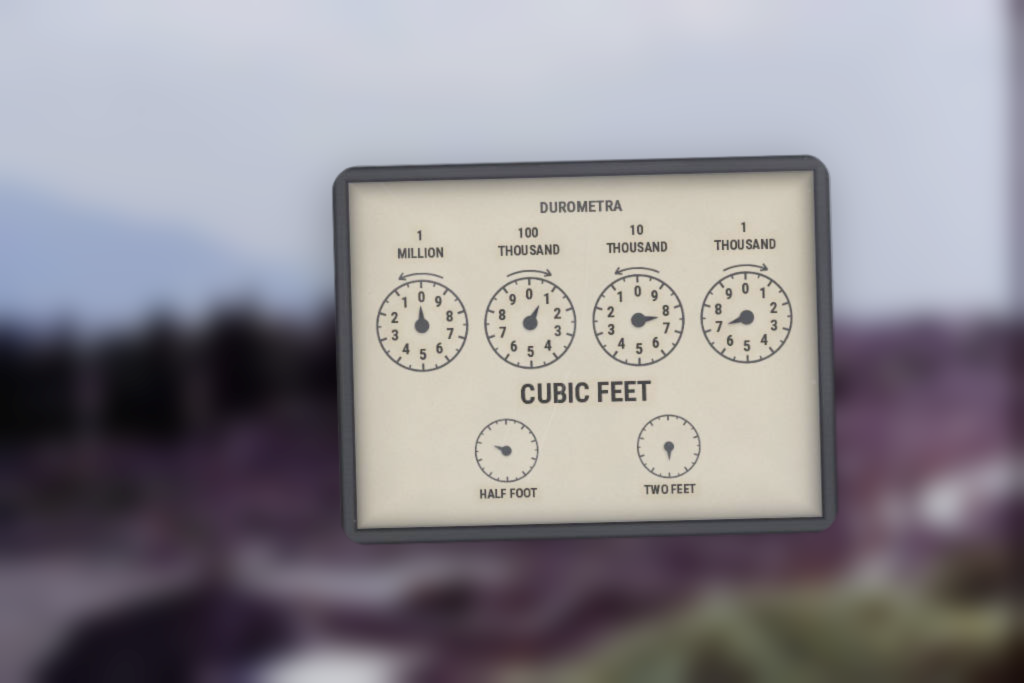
7700 ft³
